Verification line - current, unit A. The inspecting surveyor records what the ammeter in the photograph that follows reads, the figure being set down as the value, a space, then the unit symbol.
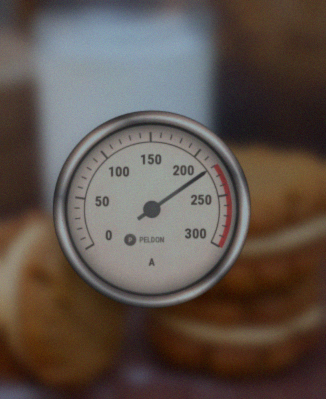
220 A
